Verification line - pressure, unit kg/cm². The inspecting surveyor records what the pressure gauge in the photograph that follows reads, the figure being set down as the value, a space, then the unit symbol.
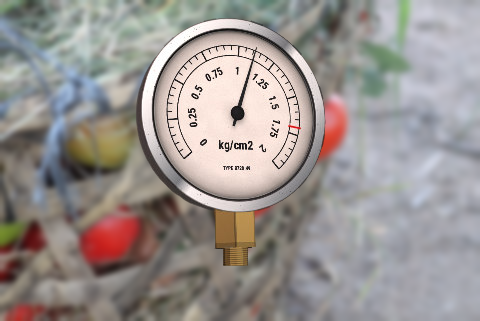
1.1 kg/cm²
